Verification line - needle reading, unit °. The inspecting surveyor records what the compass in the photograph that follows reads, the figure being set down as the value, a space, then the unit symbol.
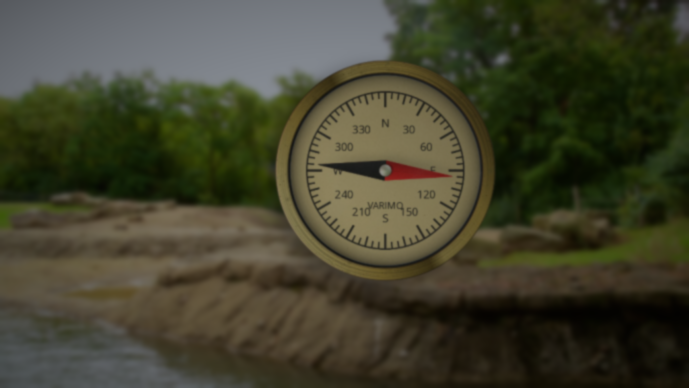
95 °
